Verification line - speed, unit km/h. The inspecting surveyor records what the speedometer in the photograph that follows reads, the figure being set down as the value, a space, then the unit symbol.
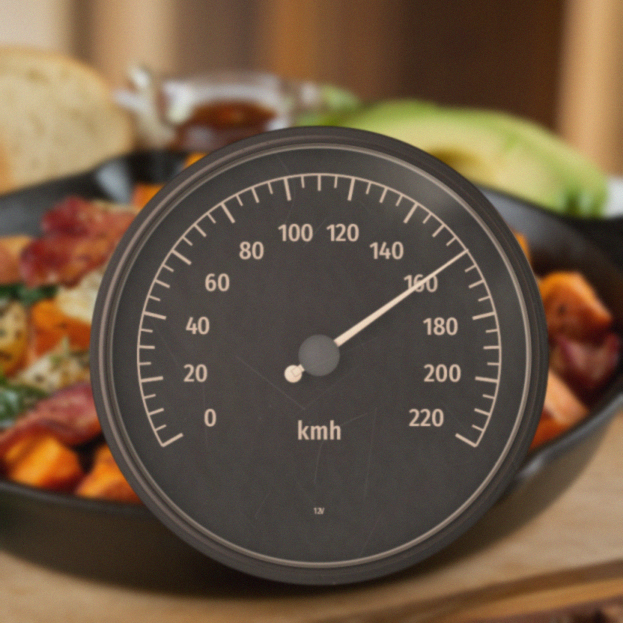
160 km/h
